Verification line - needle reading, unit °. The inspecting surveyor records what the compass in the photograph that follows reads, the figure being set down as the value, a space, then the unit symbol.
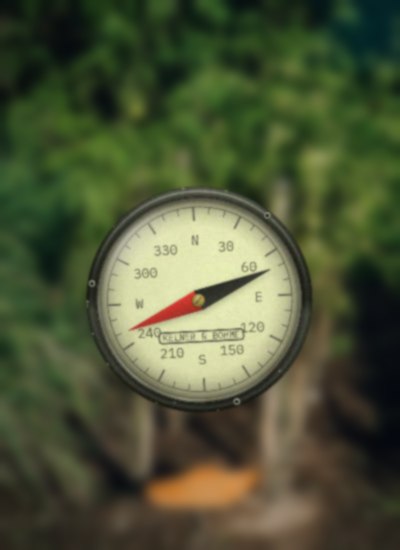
250 °
